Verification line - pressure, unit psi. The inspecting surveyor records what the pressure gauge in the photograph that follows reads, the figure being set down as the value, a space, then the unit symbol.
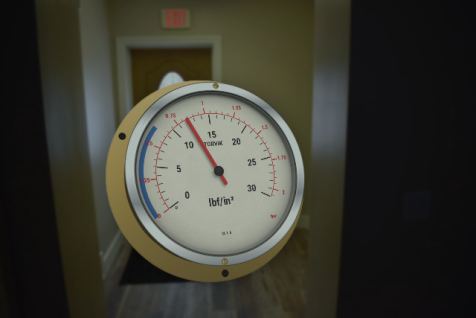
12 psi
